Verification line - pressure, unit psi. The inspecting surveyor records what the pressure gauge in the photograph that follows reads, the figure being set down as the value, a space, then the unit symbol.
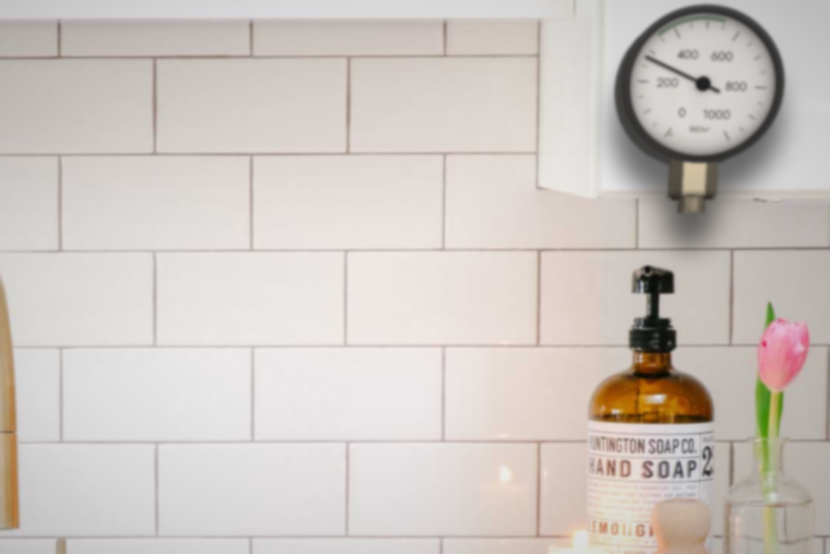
275 psi
